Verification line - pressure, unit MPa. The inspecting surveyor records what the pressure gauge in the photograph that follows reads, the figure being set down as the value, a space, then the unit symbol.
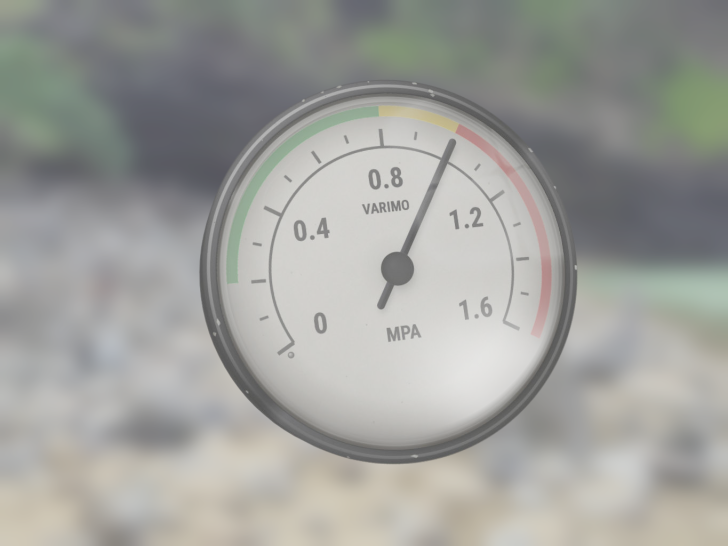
1 MPa
